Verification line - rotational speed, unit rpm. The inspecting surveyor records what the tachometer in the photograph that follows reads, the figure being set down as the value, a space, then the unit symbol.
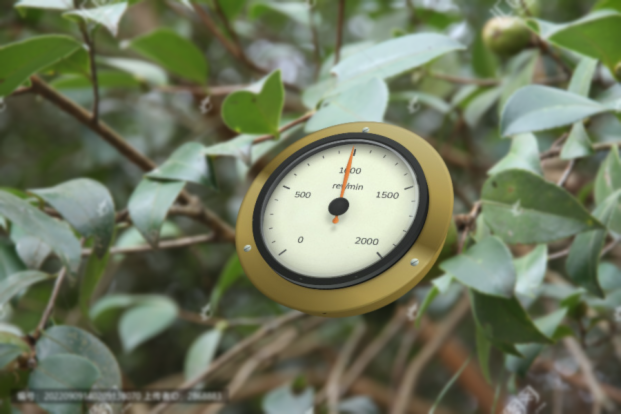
1000 rpm
